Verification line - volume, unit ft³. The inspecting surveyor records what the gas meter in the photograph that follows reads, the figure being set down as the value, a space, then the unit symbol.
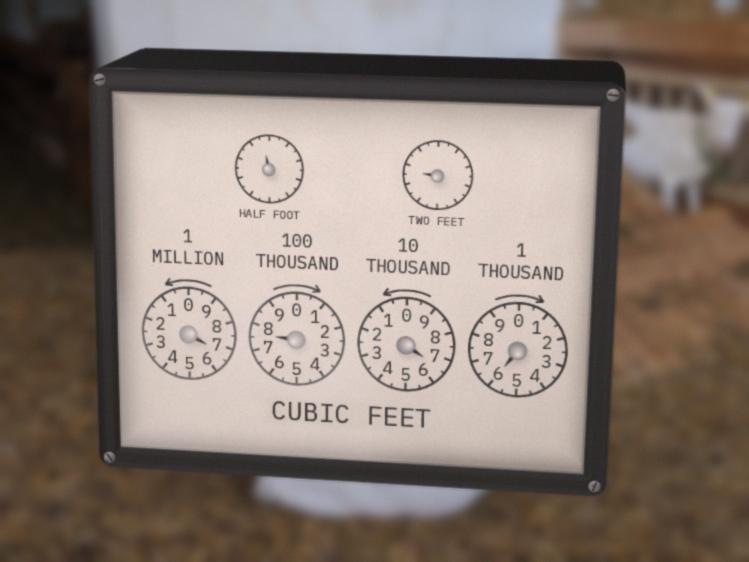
676600 ft³
